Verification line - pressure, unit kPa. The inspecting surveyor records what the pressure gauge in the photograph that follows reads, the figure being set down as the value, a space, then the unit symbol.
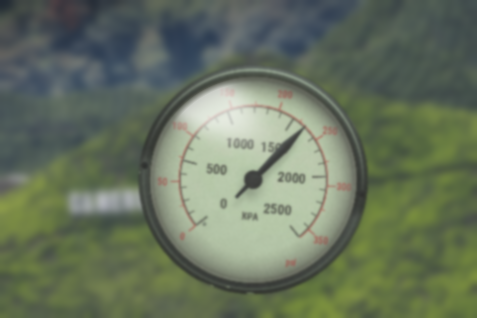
1600 kPa
